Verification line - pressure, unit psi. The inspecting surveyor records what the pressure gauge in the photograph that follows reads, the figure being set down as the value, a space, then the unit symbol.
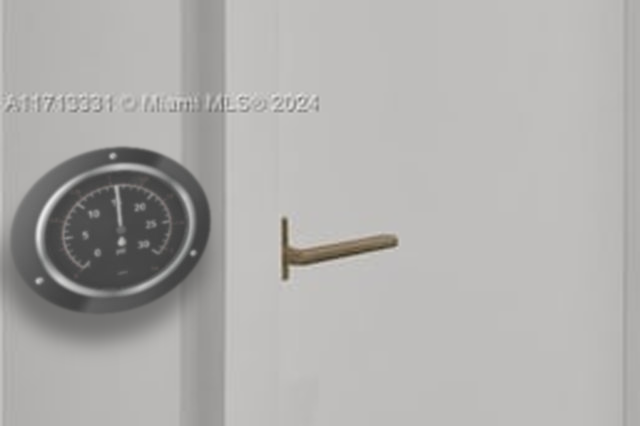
15 psi
